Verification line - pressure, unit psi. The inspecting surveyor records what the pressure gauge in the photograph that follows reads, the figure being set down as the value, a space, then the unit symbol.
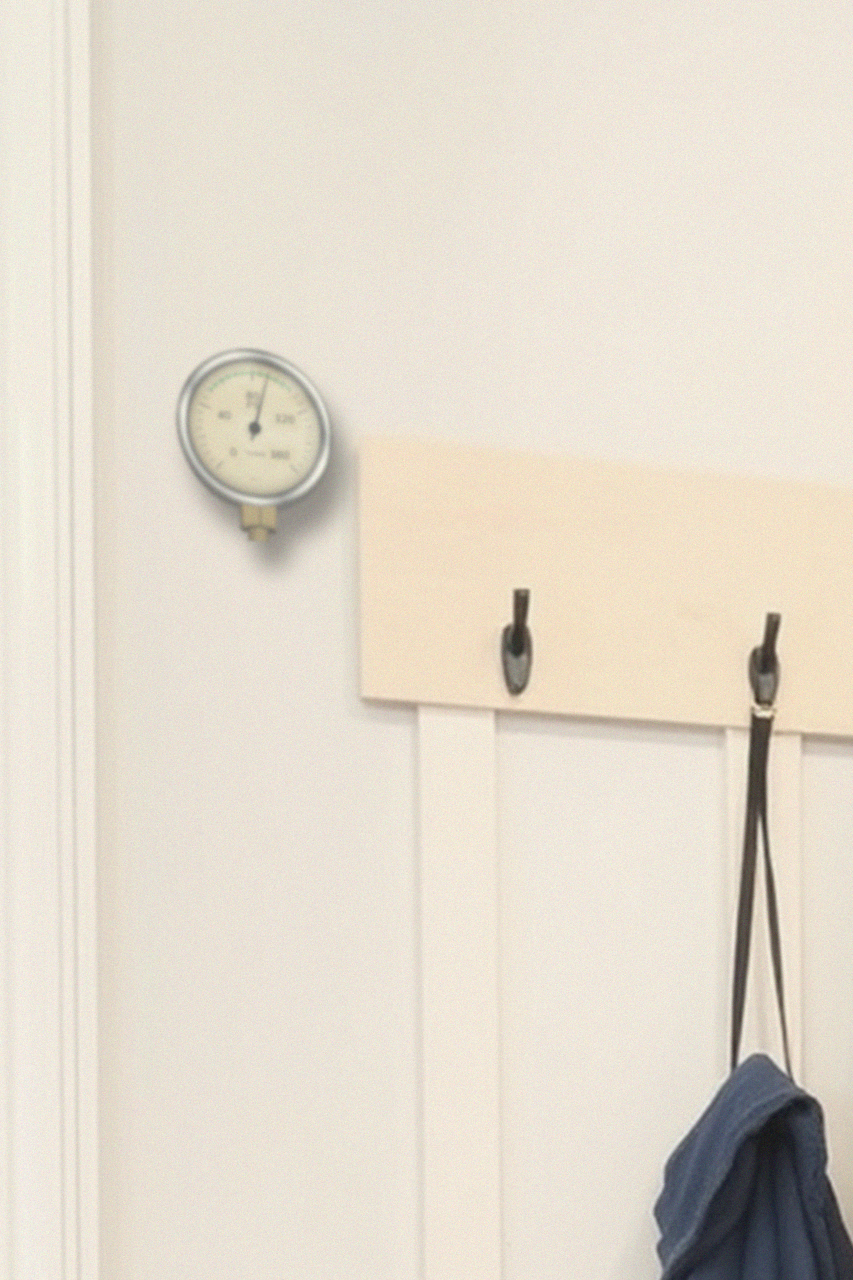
90 psi
